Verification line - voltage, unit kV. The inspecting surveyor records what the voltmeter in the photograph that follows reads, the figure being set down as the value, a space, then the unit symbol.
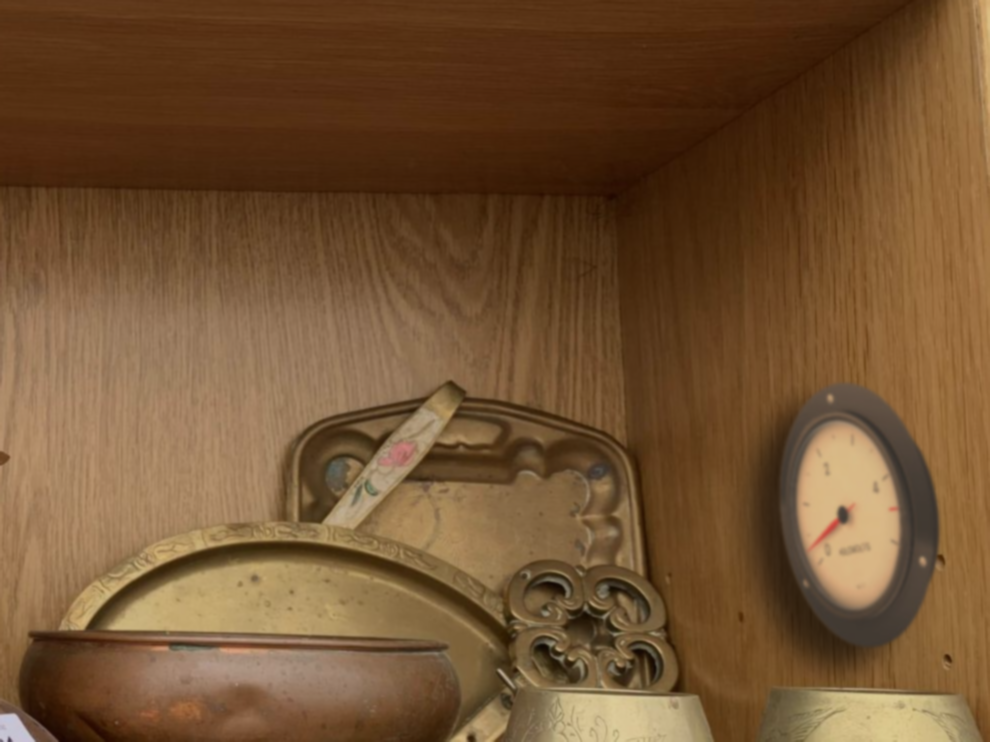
0.25 kV
